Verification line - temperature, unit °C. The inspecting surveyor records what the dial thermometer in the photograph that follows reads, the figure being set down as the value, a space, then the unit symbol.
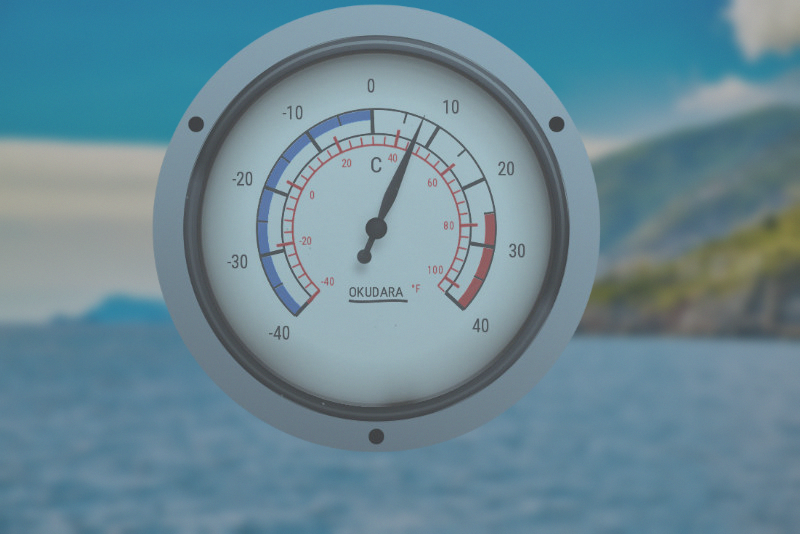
7.5 °C
